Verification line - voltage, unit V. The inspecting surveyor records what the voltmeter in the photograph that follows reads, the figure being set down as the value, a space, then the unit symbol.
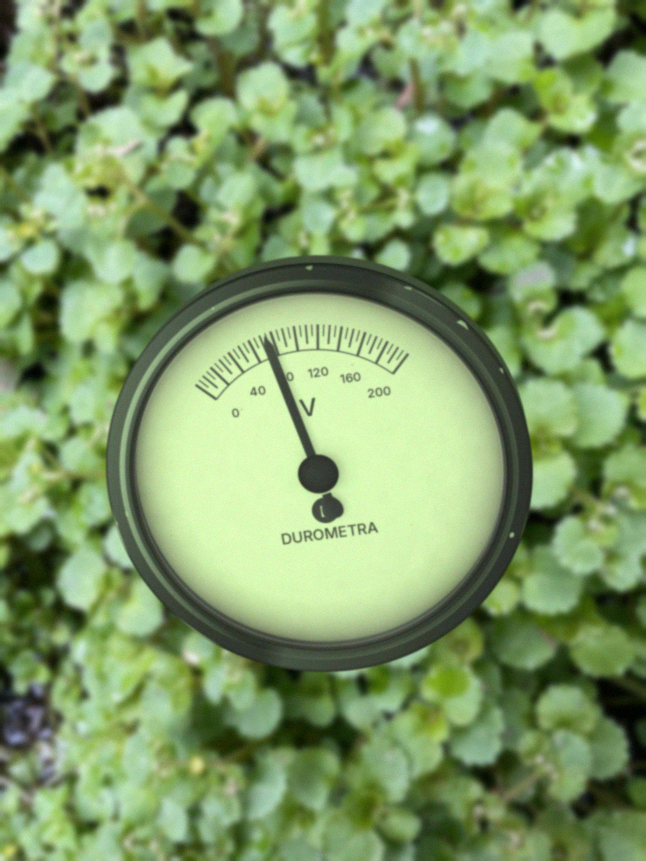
75 V
